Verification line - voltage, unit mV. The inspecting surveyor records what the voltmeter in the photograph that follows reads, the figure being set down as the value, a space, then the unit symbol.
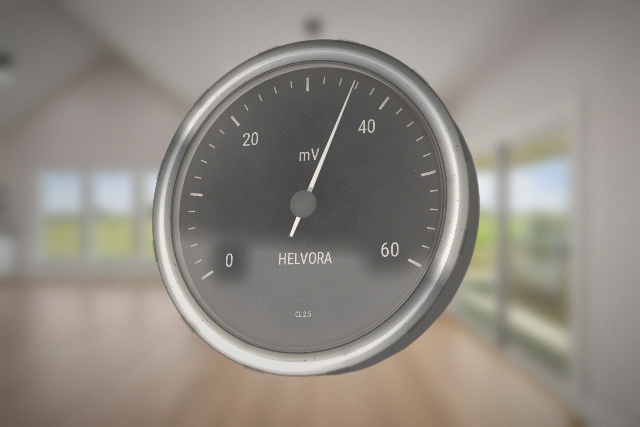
36 mV
